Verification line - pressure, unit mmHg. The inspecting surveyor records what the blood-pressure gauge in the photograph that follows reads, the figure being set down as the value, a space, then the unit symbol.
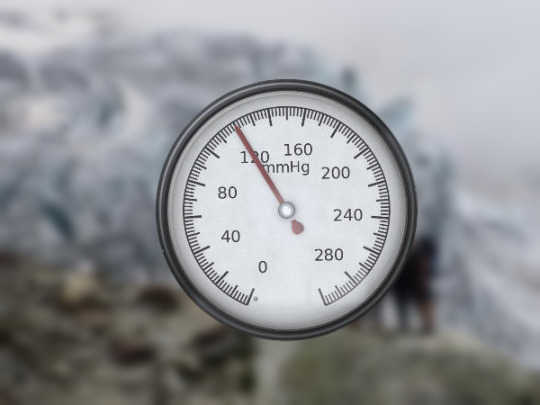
120 mmHg
